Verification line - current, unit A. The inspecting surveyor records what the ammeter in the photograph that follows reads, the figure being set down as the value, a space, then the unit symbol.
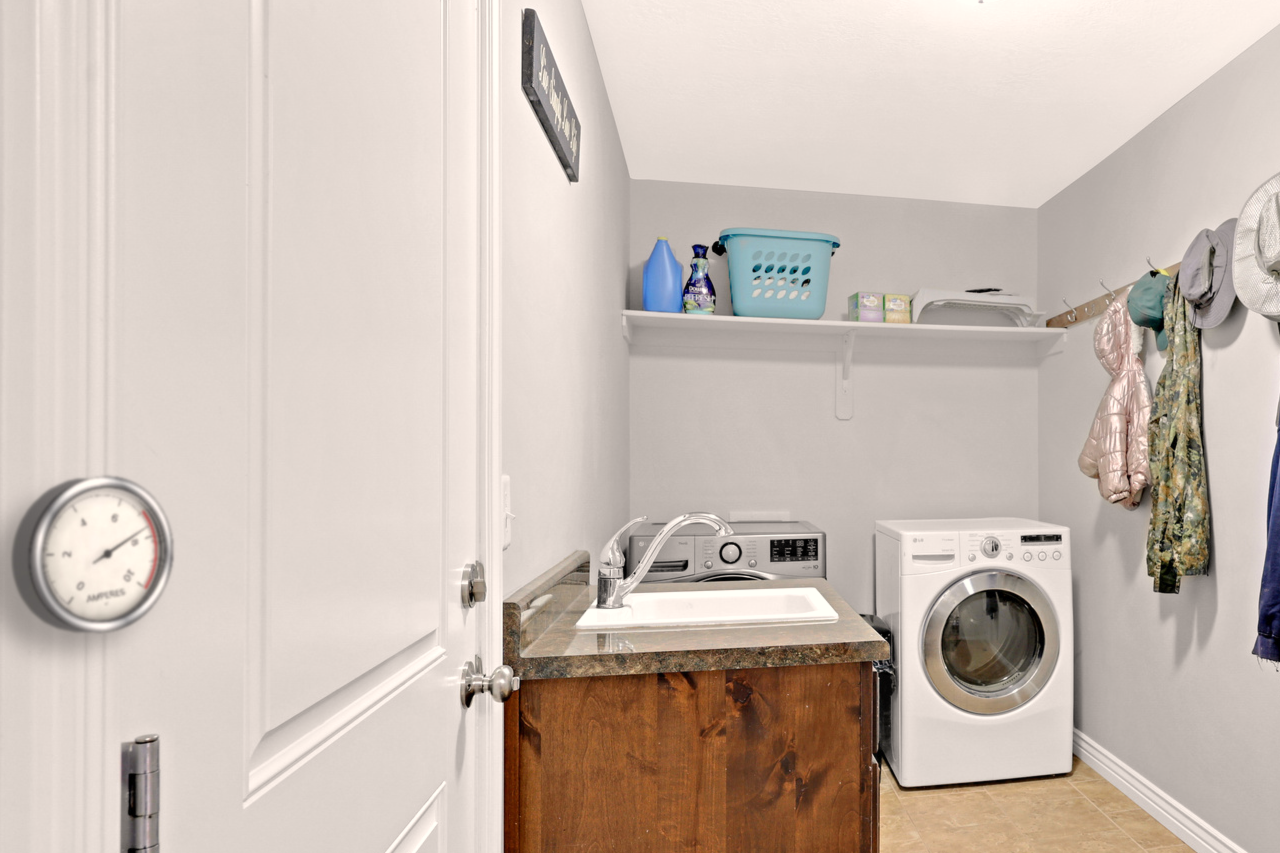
7.5 A
